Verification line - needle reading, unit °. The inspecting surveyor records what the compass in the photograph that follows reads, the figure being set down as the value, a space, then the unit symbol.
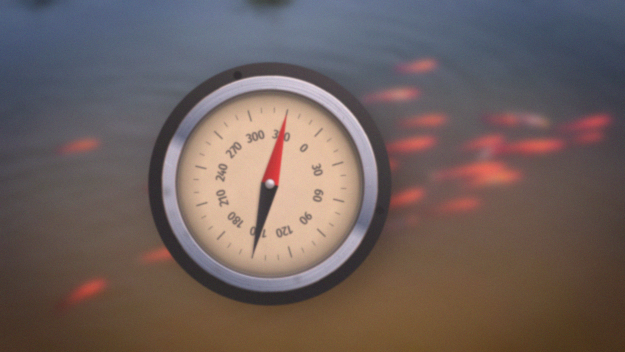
330 °
